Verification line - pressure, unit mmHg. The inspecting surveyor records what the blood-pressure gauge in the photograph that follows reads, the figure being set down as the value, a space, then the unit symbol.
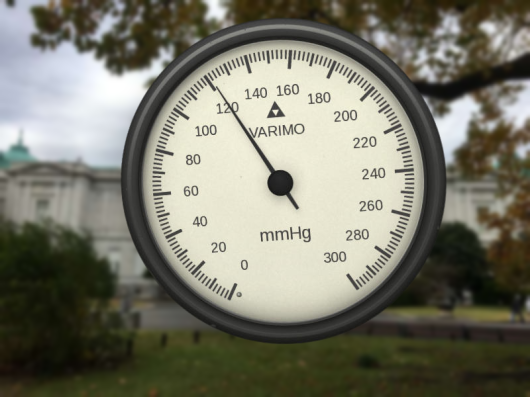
122 mmHg
